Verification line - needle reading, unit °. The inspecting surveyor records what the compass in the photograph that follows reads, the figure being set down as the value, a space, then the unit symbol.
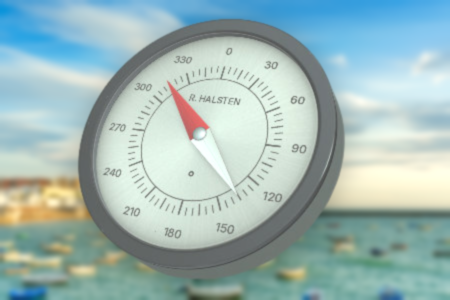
315 °
